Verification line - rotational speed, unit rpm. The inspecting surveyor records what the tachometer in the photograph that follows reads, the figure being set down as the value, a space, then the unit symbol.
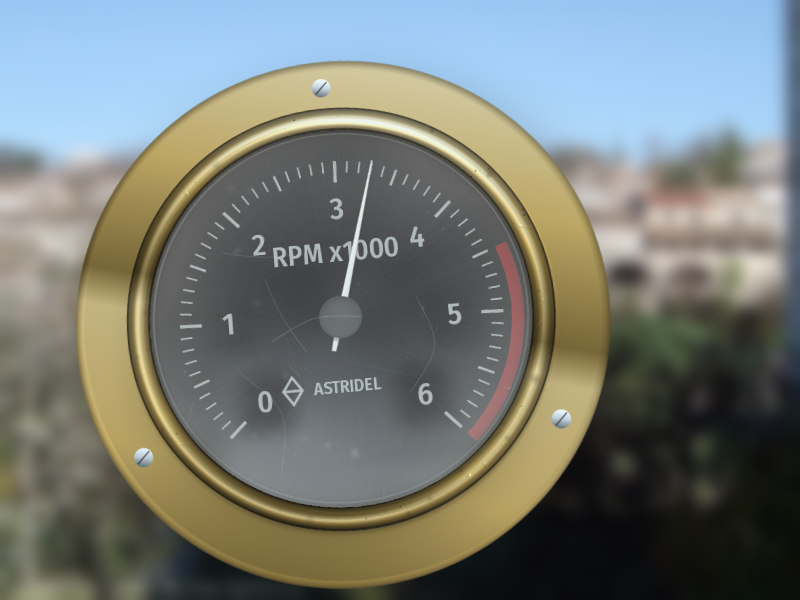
3300 rpm
